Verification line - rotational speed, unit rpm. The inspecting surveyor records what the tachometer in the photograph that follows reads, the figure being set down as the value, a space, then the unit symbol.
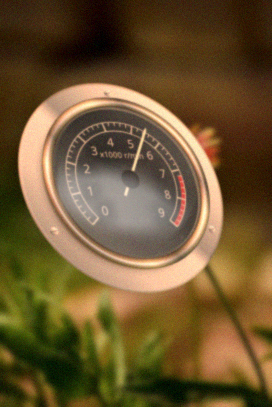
5400 rpm
